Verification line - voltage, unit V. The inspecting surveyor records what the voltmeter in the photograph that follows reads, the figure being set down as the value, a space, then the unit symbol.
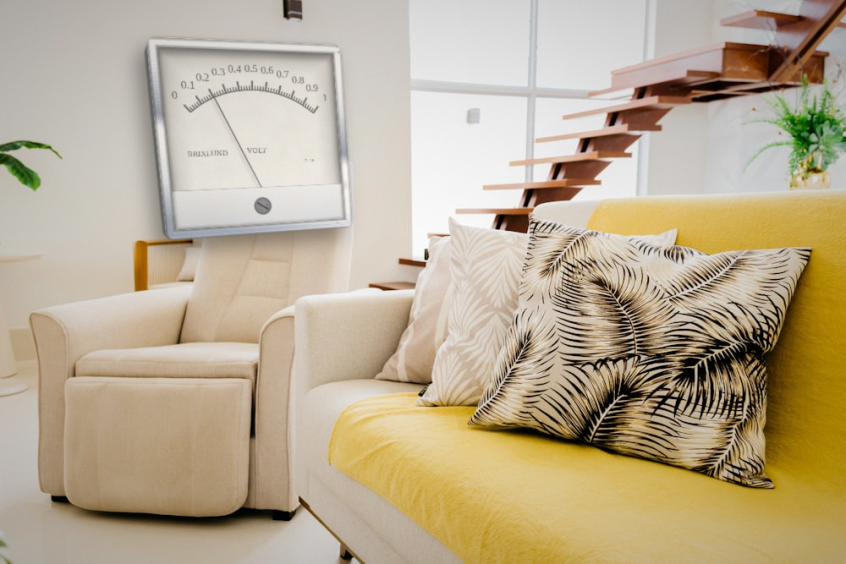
0.2 V
